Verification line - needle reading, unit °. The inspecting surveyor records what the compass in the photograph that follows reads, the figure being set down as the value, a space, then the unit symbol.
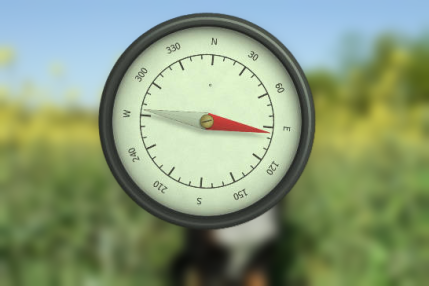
95 °
